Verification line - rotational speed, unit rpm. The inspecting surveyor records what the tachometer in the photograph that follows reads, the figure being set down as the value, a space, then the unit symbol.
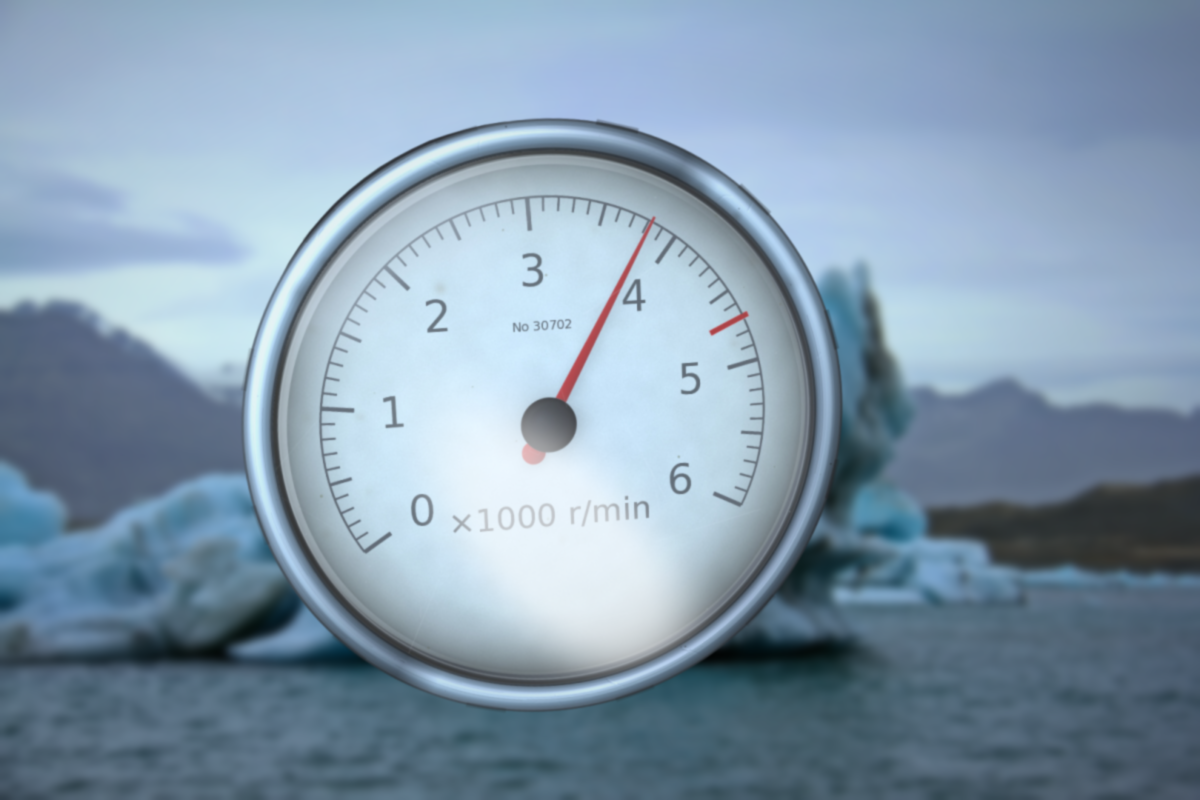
3800 rpm
